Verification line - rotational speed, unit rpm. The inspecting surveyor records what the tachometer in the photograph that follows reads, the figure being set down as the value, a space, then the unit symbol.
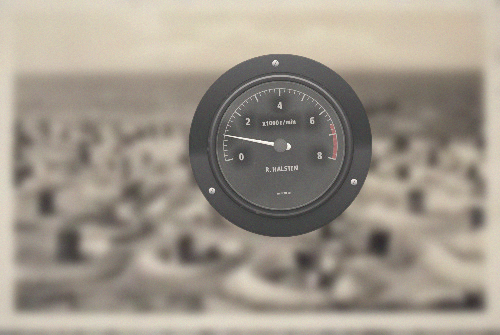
1000 rpm
